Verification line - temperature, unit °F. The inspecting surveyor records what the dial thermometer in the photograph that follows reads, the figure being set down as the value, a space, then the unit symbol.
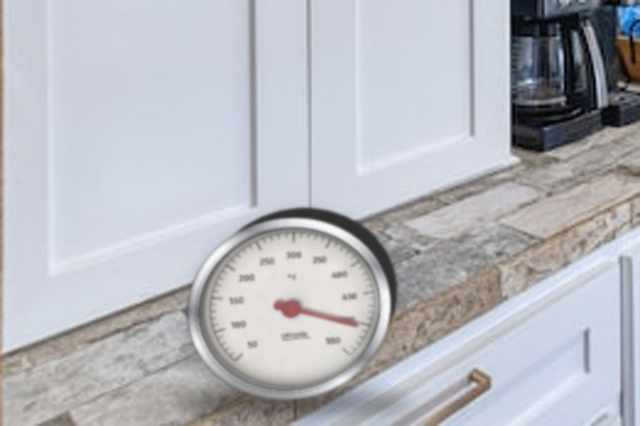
500 °F
